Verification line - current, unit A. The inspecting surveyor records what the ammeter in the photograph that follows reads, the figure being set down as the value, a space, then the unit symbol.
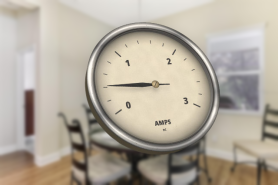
0.4 A
